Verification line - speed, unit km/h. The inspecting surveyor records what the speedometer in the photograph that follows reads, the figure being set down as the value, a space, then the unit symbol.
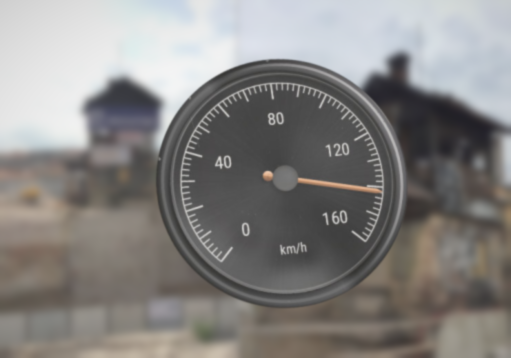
142 km/h
